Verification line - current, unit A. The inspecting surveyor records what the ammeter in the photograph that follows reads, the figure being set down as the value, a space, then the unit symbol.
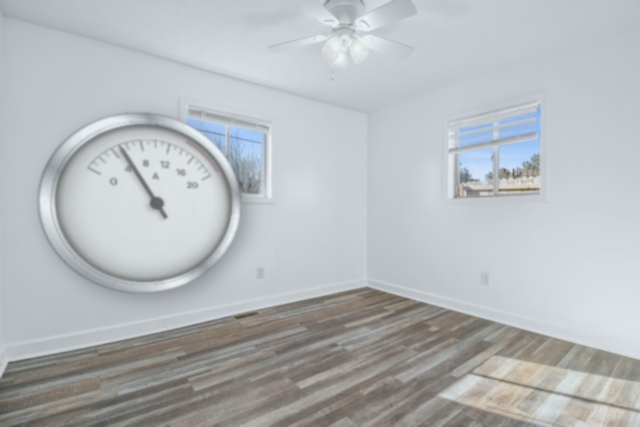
5 A
